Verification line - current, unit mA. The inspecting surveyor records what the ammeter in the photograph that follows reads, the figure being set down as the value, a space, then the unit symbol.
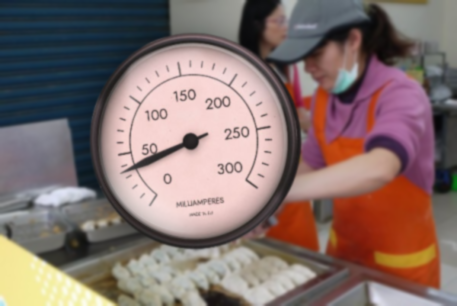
35 mA
